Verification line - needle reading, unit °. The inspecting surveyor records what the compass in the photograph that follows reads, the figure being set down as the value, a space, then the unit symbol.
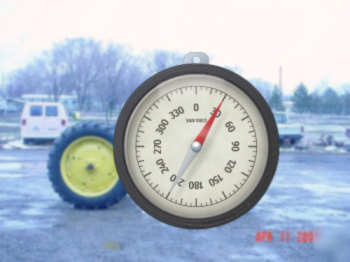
30 °
